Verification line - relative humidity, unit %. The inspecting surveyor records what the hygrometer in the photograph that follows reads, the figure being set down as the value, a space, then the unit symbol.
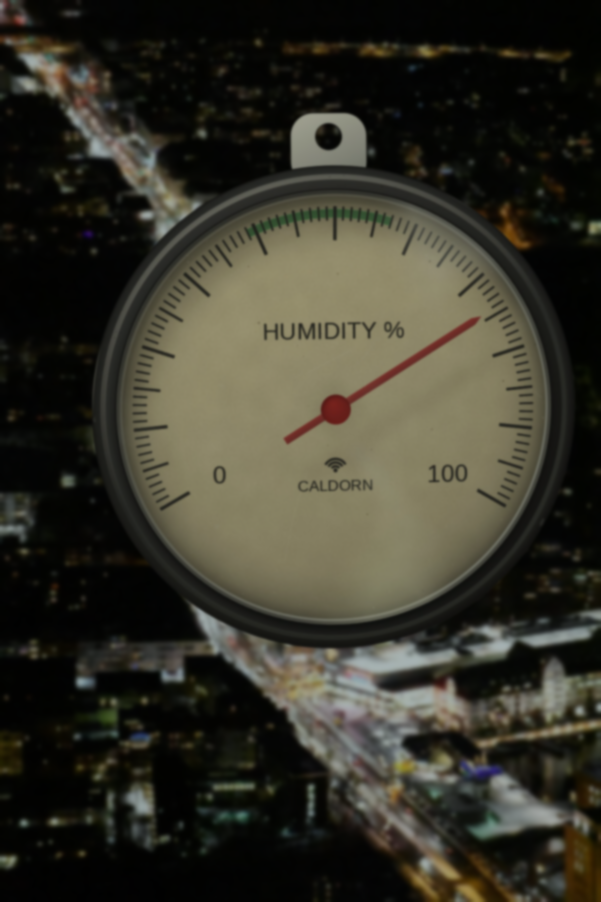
74 %
